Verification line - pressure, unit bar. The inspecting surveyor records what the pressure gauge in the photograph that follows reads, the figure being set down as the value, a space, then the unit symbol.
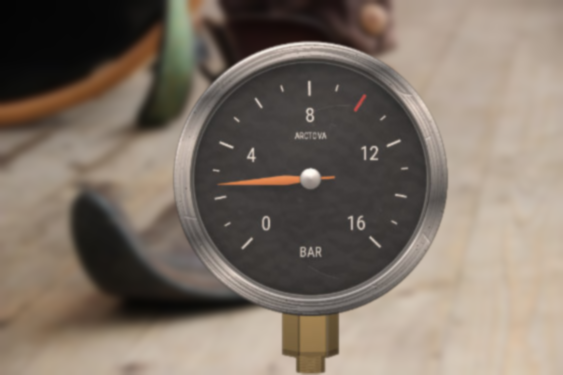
2.5 bar
